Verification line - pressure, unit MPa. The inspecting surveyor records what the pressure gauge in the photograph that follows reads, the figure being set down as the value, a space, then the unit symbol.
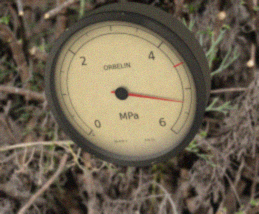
5.25 MPa
